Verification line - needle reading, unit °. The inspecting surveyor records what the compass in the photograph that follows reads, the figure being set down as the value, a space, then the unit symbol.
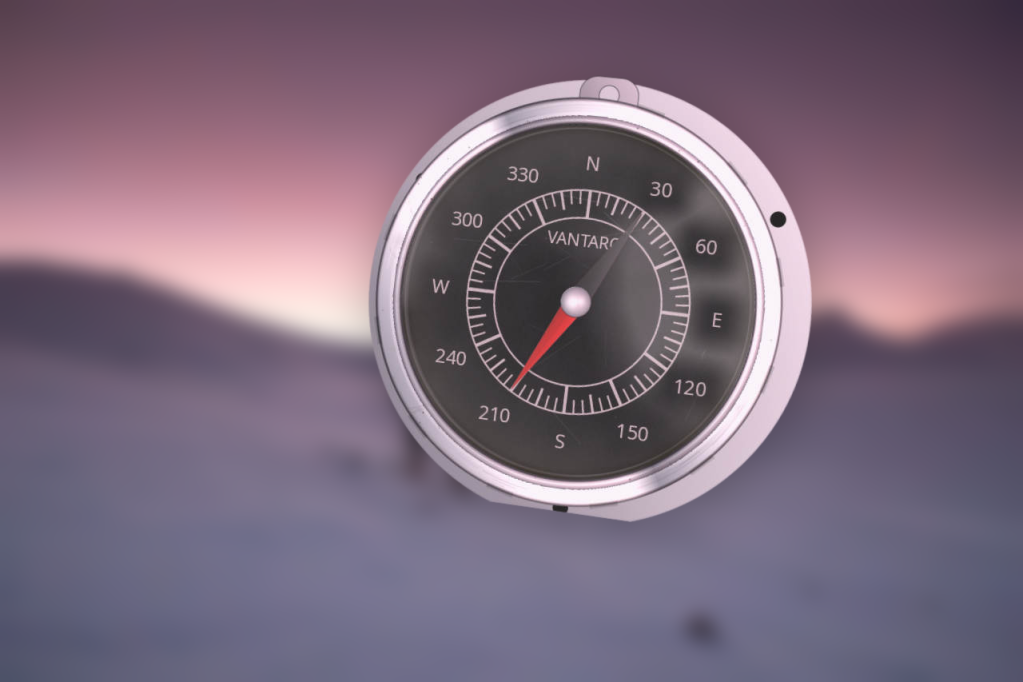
210 °
